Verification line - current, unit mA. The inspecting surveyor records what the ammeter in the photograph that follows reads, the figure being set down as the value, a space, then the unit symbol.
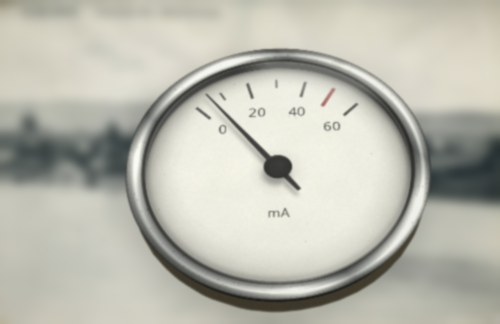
5 mA
